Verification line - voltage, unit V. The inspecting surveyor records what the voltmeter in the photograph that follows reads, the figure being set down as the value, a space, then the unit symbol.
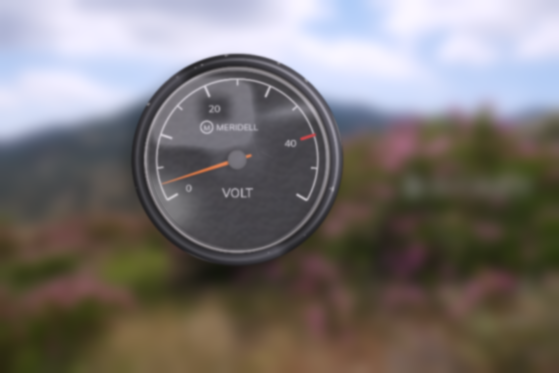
2.5 V
